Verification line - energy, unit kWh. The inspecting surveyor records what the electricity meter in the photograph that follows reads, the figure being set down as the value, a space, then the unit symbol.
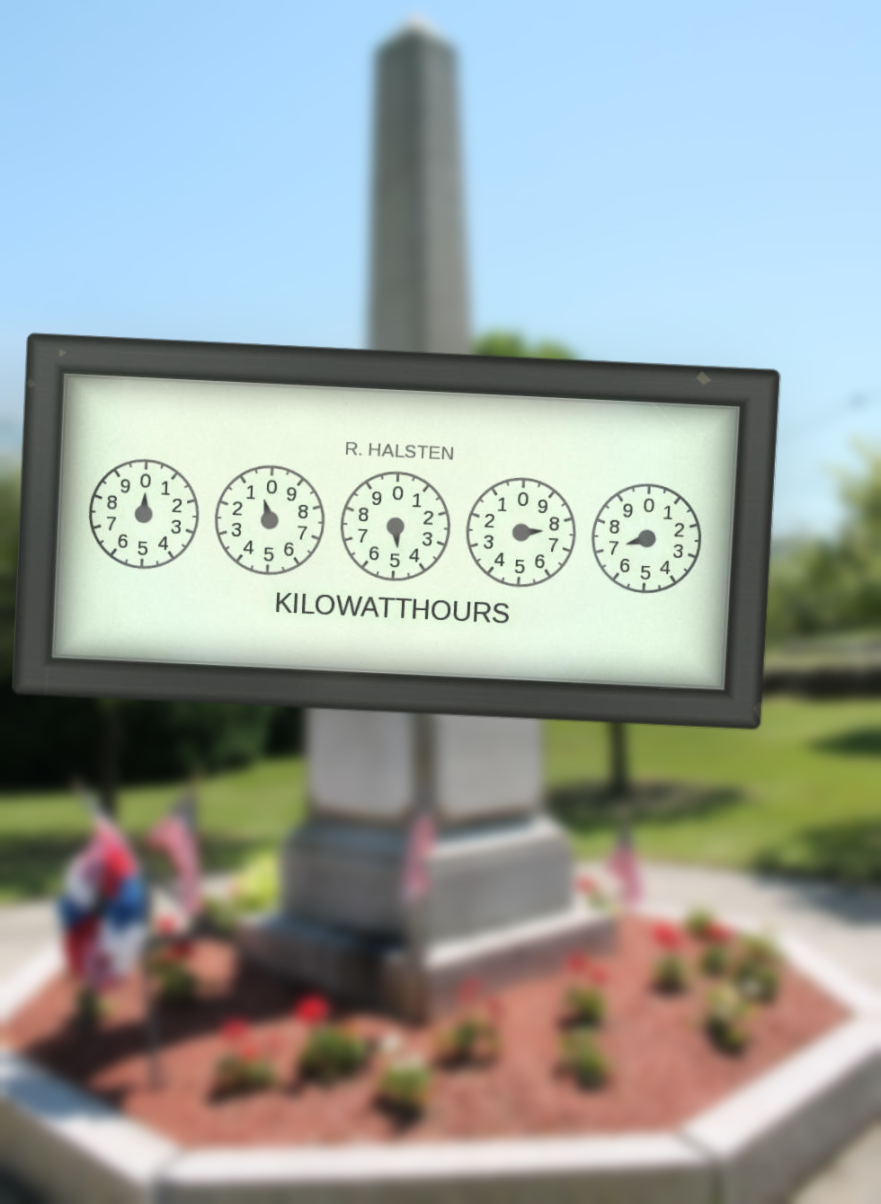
477 kWh
